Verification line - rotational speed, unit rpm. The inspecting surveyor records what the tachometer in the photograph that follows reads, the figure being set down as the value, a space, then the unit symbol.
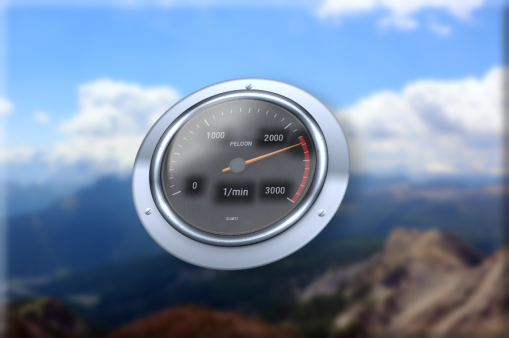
2300 rpm
